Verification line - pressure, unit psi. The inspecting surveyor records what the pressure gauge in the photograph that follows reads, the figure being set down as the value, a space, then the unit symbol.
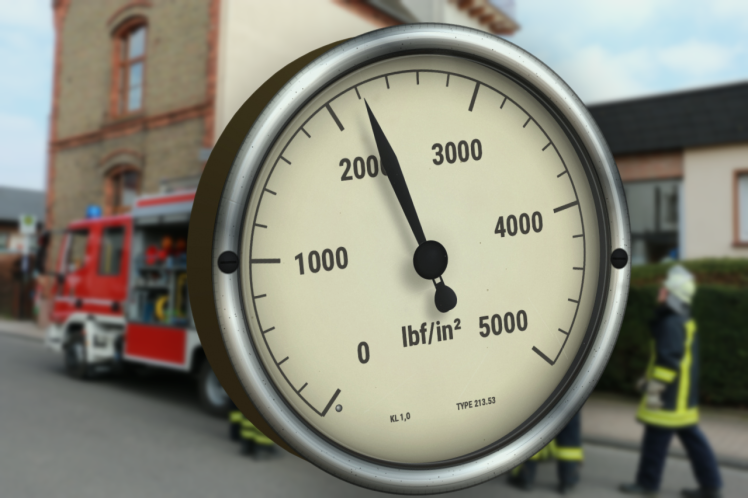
2200 psi
